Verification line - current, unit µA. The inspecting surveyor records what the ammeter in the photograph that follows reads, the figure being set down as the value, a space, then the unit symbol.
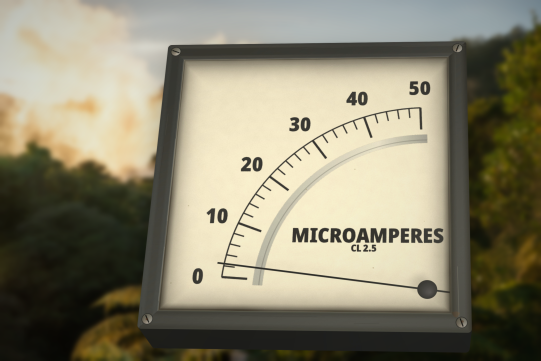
2 µA
